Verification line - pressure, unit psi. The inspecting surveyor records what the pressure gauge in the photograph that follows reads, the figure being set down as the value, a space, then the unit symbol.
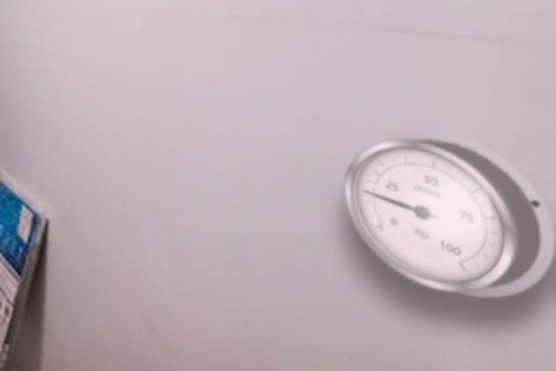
15 psi
